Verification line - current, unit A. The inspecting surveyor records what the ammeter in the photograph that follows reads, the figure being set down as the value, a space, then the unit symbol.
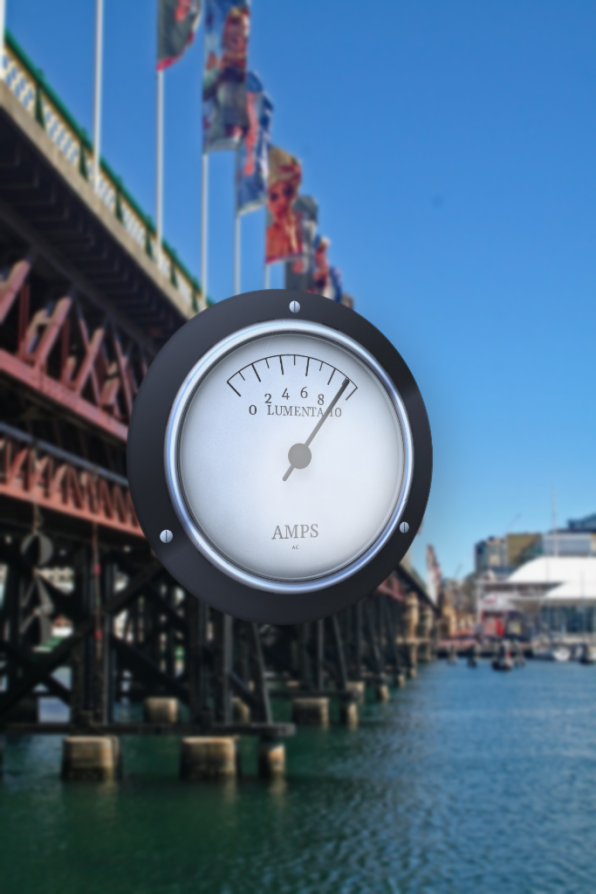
9 A
